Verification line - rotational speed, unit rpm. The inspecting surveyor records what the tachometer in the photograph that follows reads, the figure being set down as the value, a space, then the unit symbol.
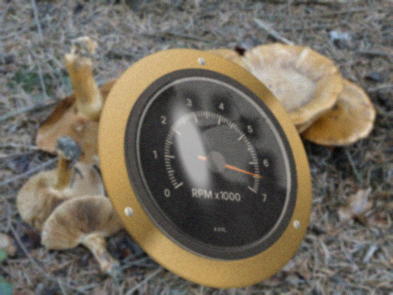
6500 rpm
